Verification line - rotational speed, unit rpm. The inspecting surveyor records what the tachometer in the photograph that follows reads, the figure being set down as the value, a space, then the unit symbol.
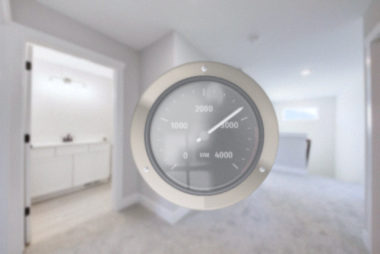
2800 rpm
